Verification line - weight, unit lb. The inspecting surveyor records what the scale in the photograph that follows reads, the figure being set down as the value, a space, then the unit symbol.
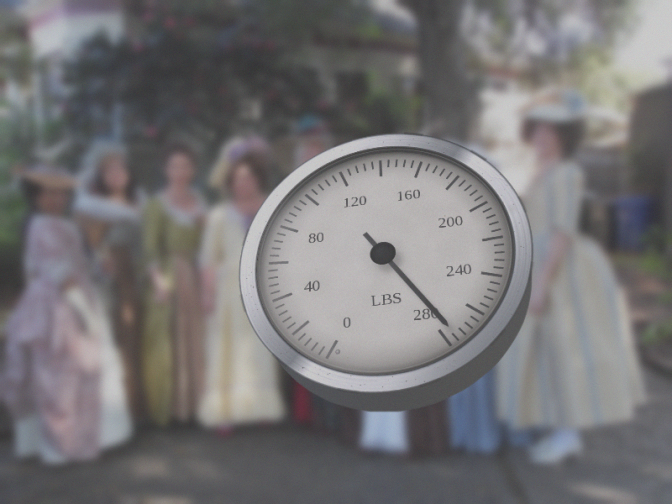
276 lb
